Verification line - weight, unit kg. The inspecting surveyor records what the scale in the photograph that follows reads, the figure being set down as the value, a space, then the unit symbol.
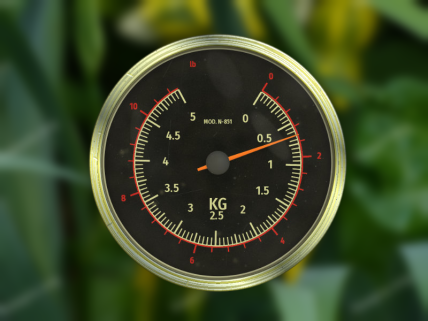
0.65 kg
